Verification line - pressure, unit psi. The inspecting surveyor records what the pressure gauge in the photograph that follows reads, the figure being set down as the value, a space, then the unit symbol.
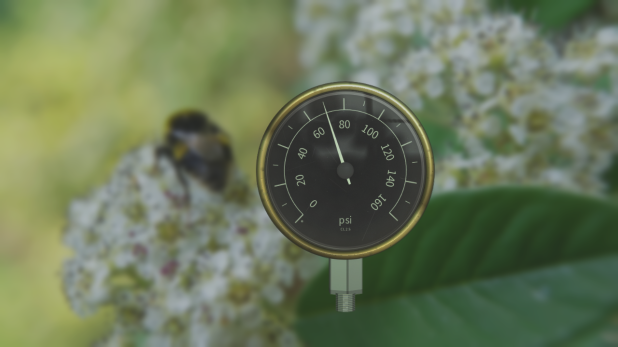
70 psi
